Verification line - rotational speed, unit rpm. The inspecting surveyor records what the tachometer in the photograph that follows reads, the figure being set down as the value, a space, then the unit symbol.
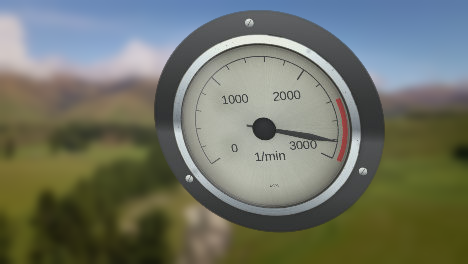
2800 rpm
